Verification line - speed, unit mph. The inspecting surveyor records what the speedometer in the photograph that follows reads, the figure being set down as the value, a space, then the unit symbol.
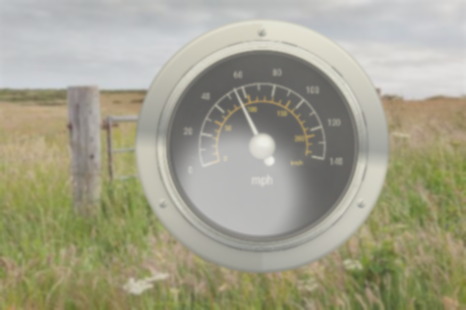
55 mph
